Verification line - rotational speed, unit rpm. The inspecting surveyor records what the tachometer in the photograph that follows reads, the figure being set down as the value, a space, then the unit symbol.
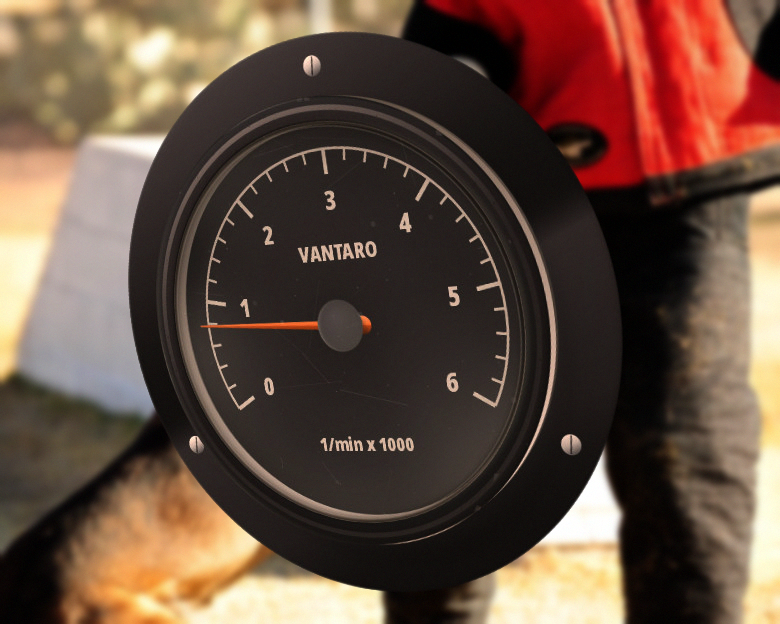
800 rpm
